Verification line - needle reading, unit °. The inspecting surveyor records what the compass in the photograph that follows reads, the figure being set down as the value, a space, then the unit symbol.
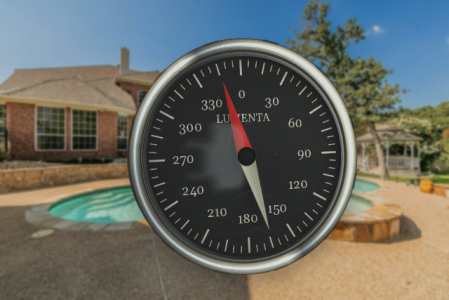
345 °
